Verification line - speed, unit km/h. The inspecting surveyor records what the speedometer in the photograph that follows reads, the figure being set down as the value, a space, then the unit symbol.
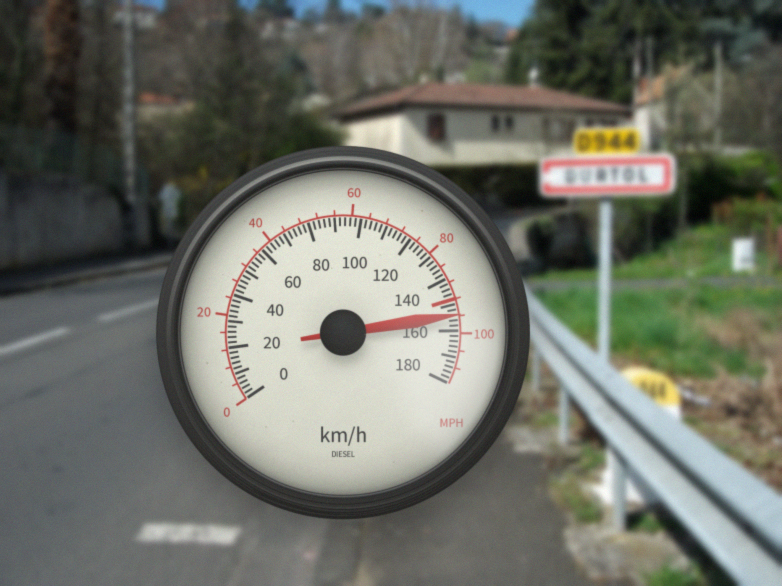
154 km/h
